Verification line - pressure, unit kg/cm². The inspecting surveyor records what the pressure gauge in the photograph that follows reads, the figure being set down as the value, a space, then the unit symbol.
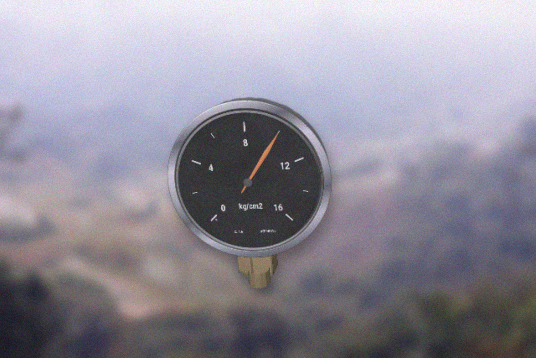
10 kg/cm²
